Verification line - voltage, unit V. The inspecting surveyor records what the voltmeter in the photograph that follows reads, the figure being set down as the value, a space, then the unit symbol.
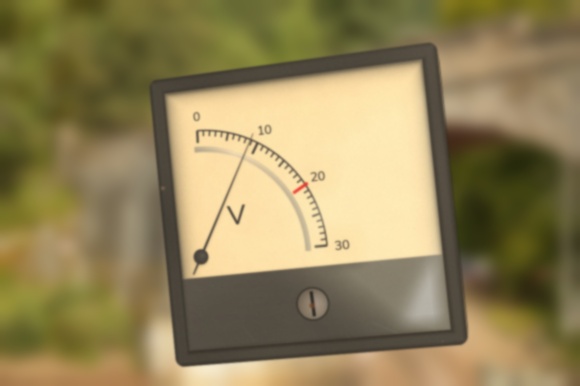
9 V
